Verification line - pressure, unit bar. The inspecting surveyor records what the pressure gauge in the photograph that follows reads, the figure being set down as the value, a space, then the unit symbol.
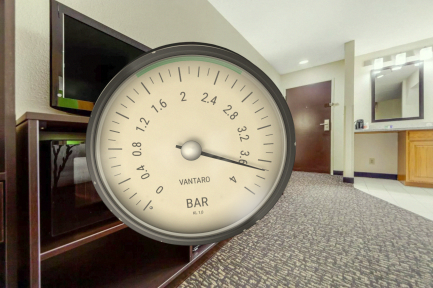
3.7 bar
